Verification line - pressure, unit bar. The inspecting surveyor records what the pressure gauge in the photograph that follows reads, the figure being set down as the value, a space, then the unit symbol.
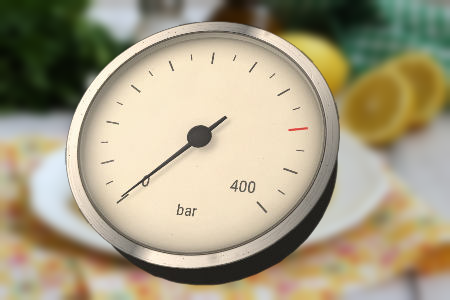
0 bar
